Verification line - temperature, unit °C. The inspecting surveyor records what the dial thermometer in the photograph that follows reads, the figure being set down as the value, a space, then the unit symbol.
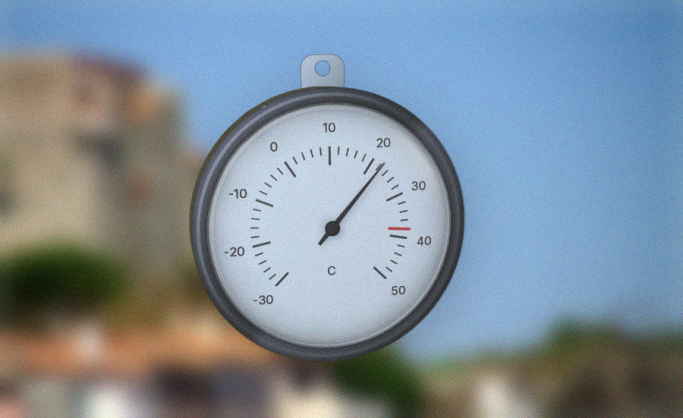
22 °C
